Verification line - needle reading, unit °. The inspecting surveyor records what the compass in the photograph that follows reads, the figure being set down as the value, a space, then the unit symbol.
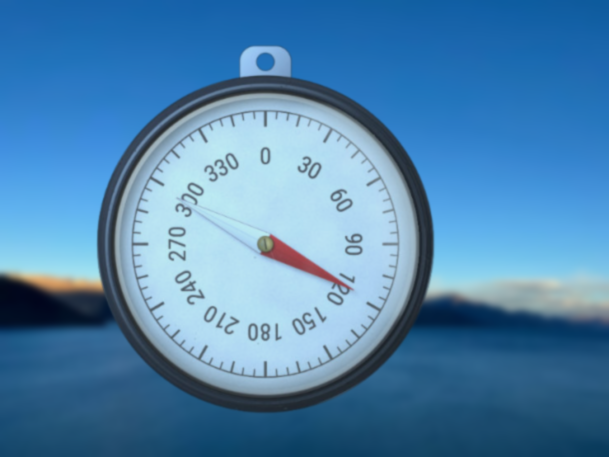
117.5 °
